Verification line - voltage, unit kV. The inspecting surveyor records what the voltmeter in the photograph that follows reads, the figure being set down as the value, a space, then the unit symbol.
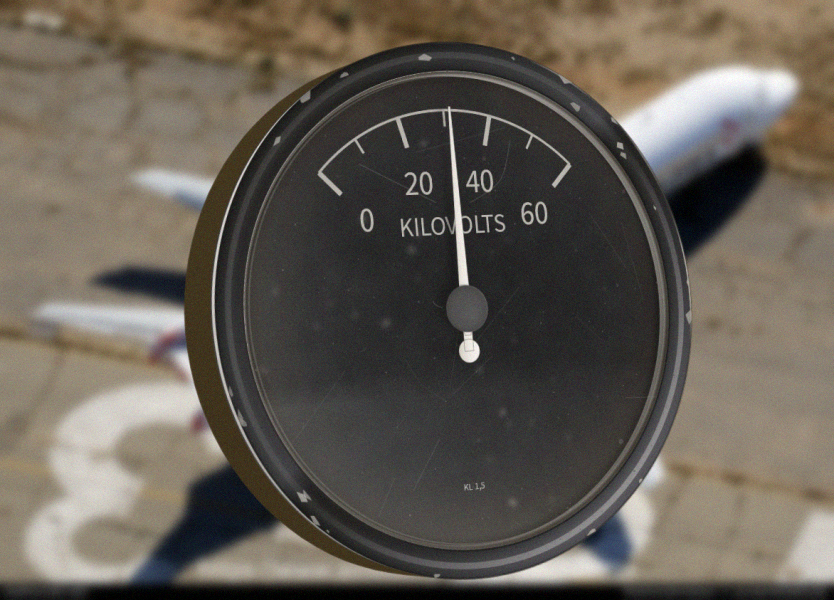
30 kV
